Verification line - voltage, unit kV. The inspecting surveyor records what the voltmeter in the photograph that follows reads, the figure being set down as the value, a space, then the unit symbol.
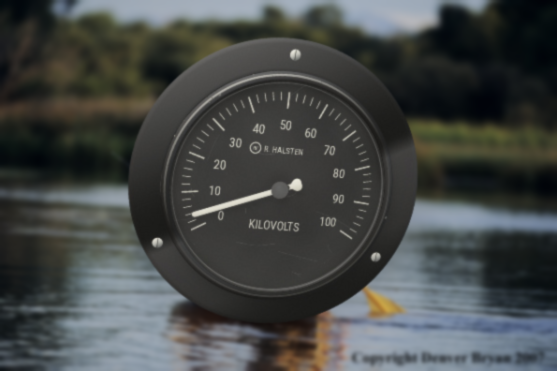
4 kV
